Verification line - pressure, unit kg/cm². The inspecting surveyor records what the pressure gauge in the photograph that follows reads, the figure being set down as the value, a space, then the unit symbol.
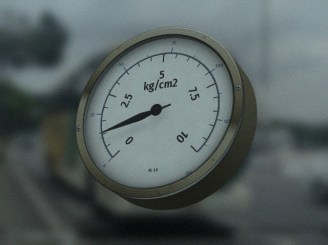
1 kg/cm²
